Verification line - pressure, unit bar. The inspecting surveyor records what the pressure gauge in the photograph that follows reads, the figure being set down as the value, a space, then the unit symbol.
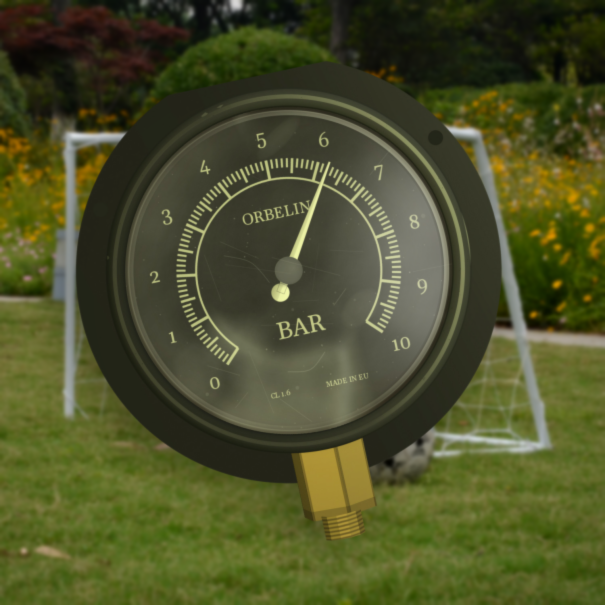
6.2 bar
